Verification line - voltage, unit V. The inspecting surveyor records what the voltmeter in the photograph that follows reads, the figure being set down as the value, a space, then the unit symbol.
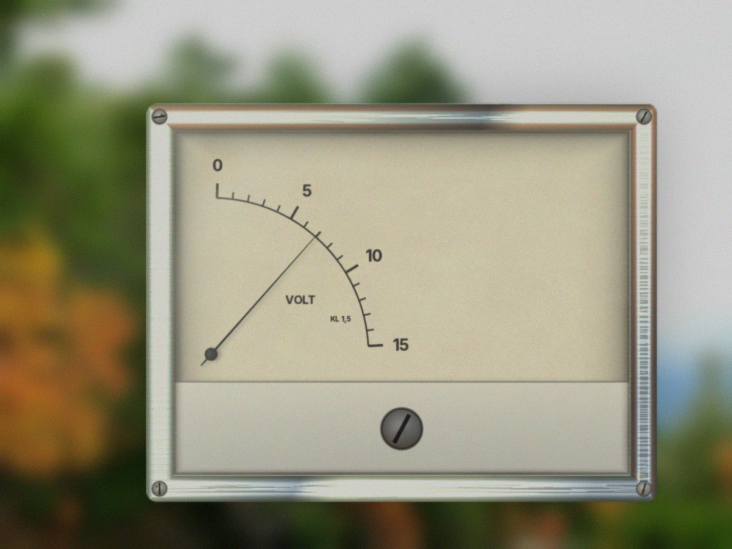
7 V
